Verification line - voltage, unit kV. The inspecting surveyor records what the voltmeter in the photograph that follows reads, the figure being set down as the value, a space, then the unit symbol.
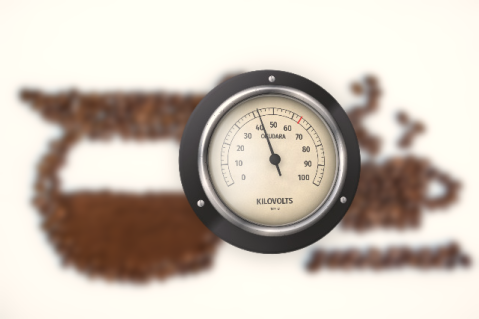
42 kV
